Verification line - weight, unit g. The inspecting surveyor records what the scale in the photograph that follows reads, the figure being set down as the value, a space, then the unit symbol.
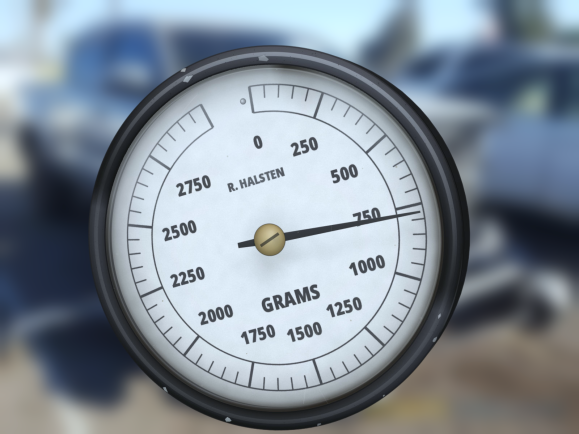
775 g
